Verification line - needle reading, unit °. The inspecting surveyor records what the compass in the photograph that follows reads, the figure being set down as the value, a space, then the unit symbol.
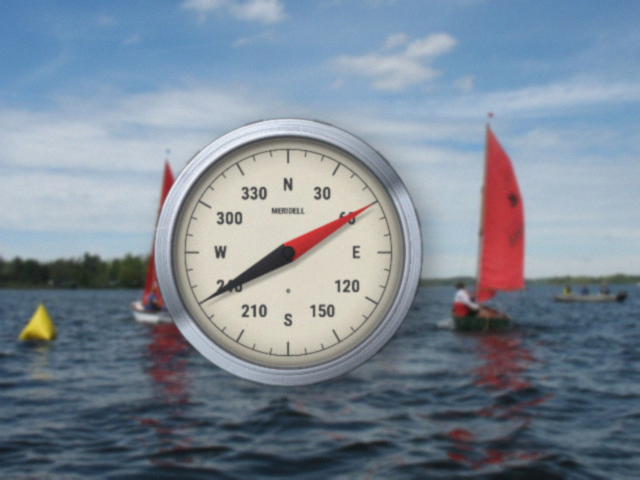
60 °
